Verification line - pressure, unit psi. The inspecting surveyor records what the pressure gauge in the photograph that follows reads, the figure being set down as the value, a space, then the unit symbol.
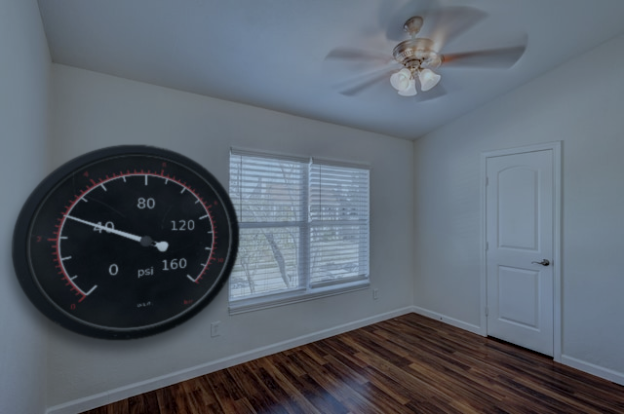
40 psi
